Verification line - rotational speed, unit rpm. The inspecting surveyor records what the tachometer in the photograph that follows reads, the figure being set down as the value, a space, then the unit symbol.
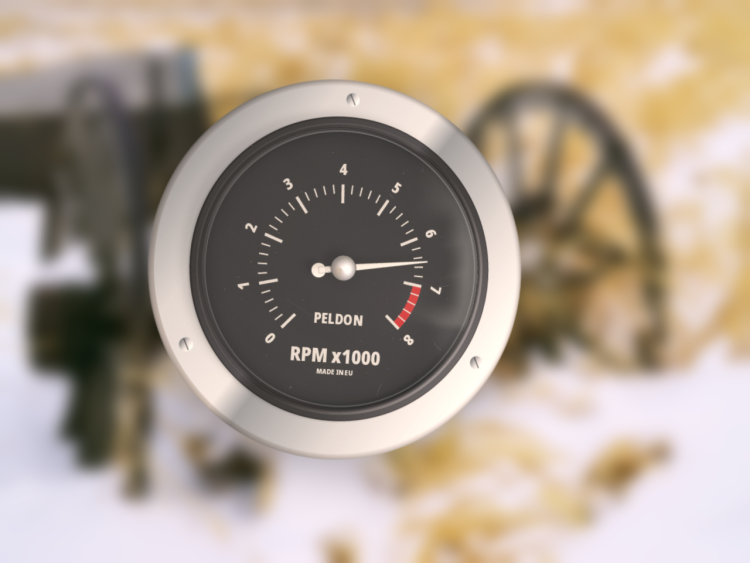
6500 rpm
